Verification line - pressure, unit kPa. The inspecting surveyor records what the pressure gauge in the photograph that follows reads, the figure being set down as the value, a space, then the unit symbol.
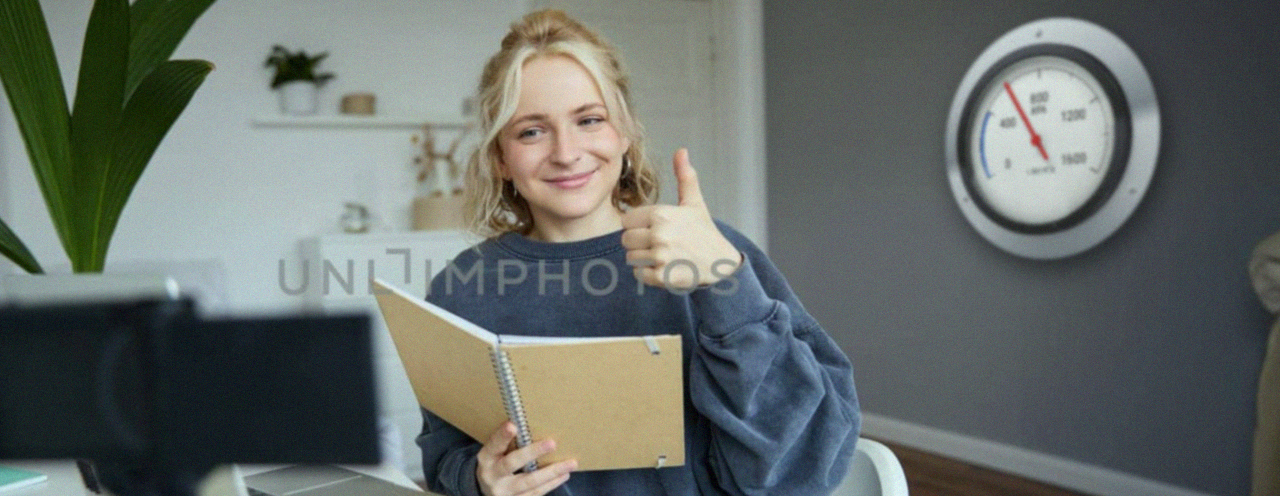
600 kPa
